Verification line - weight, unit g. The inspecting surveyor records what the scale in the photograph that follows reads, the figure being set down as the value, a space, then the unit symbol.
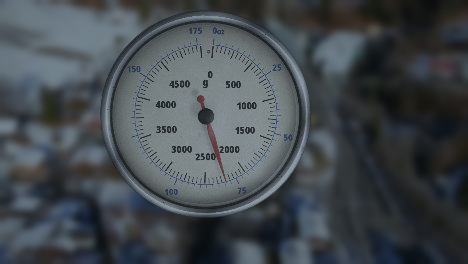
2250 g
